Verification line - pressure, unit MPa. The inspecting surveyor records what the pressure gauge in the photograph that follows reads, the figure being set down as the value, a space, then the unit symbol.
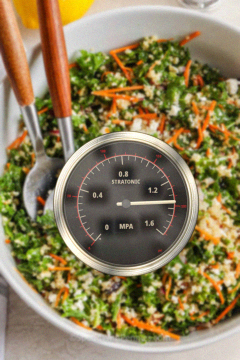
1.35 MPa
